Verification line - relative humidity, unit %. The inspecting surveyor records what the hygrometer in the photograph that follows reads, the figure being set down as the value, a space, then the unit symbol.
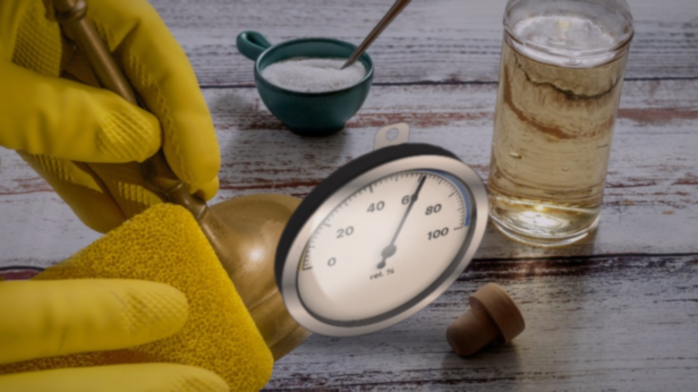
60 %
